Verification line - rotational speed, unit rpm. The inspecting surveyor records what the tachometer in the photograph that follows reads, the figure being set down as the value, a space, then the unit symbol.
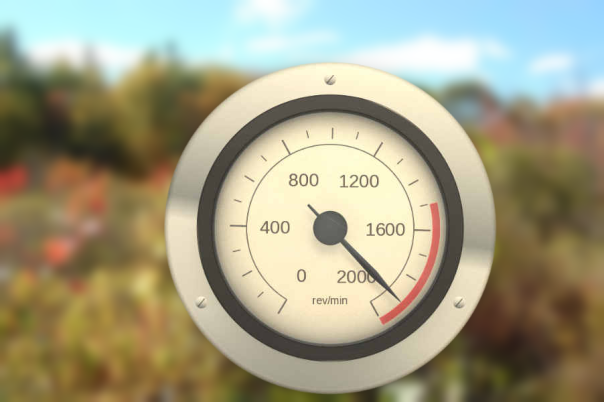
1900 rpm
